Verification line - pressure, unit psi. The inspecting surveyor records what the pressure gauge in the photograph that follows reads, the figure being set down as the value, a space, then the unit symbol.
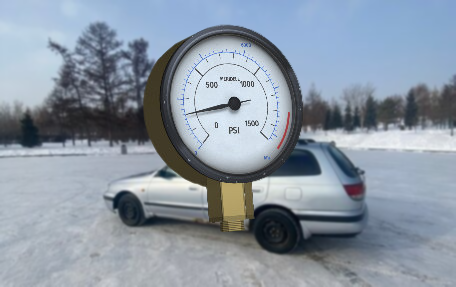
200 psi
